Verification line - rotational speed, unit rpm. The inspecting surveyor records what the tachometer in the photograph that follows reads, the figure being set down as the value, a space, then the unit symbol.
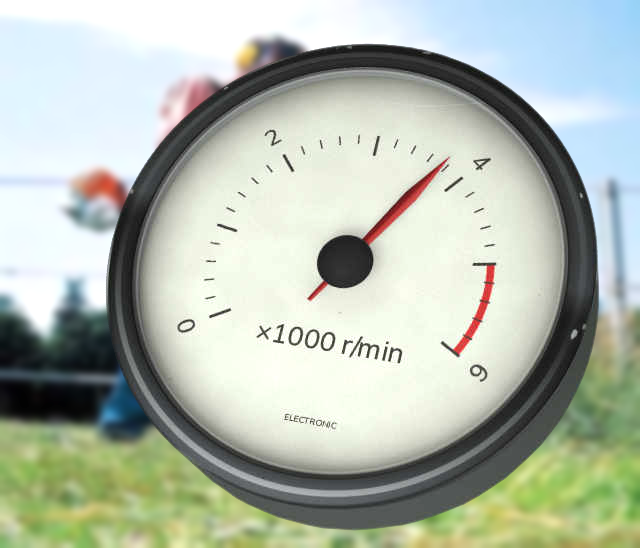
3800 rpm
